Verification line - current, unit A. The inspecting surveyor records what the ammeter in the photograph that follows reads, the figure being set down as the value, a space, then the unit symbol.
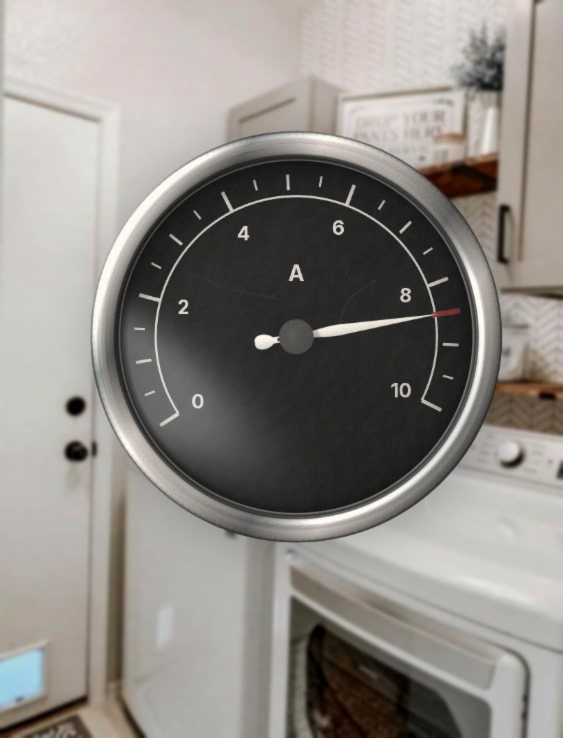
8.5 A
